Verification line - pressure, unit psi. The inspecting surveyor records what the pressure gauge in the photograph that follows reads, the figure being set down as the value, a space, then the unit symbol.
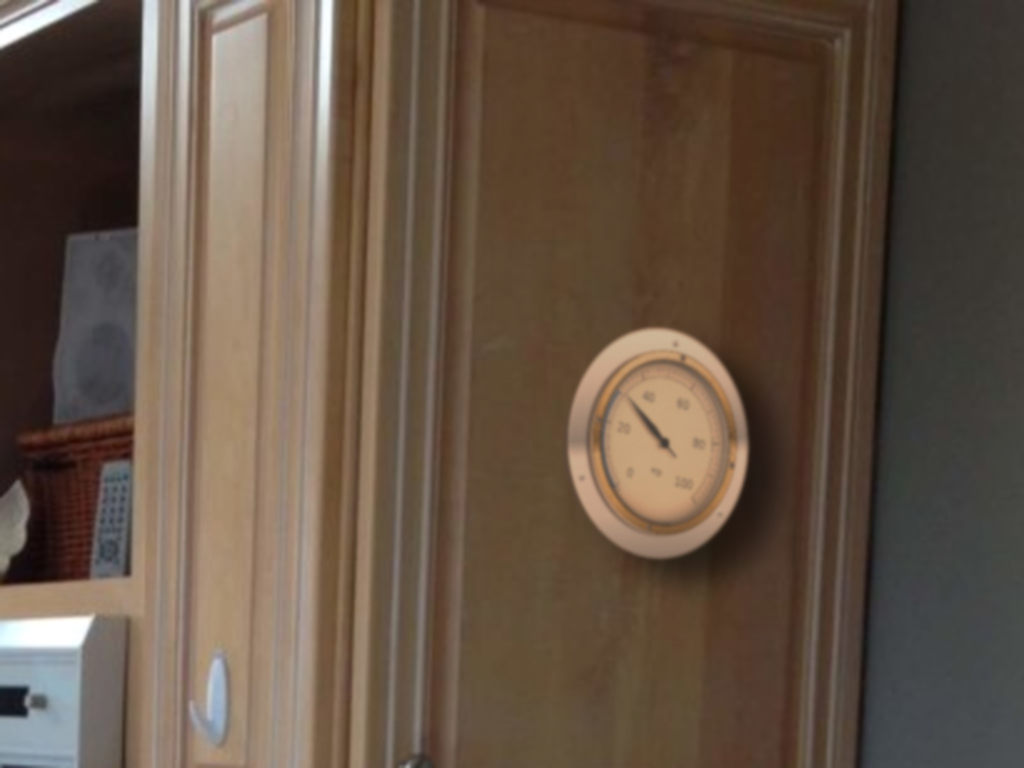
30 psi
